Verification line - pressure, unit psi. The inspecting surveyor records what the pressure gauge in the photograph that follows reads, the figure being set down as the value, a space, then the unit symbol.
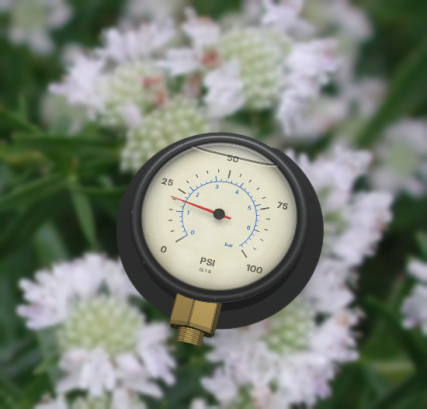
20 psi
